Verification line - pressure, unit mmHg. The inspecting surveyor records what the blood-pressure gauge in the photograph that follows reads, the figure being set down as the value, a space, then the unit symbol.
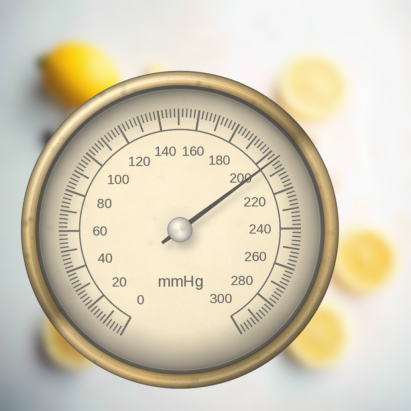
204 mmHg
